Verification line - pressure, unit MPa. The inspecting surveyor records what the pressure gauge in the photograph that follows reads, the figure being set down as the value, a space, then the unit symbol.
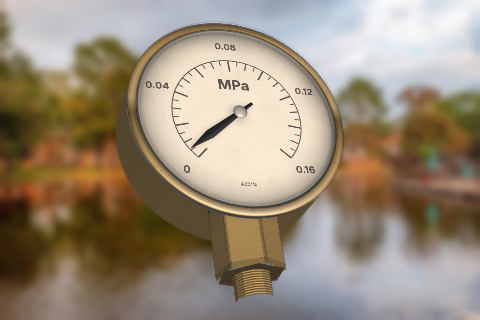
0.005 MPa
